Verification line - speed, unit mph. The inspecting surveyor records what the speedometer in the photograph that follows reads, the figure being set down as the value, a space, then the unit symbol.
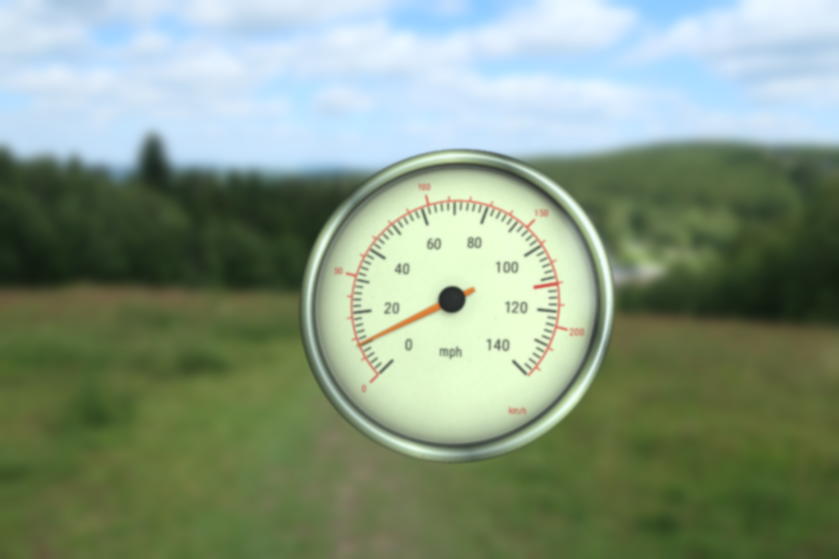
10 mph
